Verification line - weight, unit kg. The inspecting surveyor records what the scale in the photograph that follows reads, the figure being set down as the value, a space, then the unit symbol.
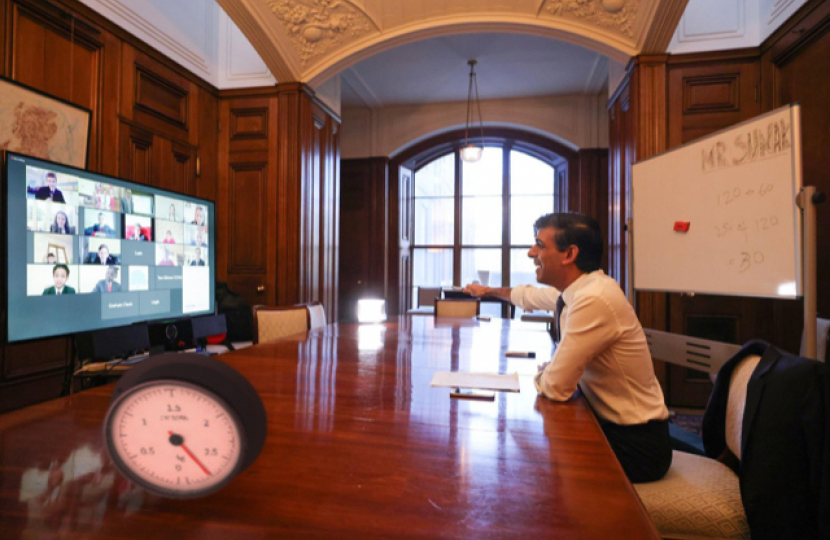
2.75 kg
